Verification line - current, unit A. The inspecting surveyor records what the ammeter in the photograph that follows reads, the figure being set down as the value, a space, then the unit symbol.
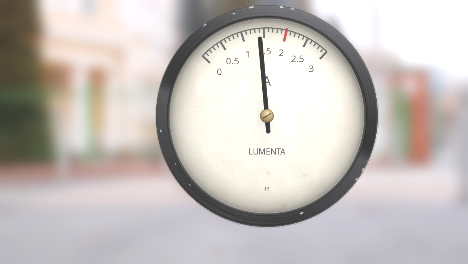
1.4 A
